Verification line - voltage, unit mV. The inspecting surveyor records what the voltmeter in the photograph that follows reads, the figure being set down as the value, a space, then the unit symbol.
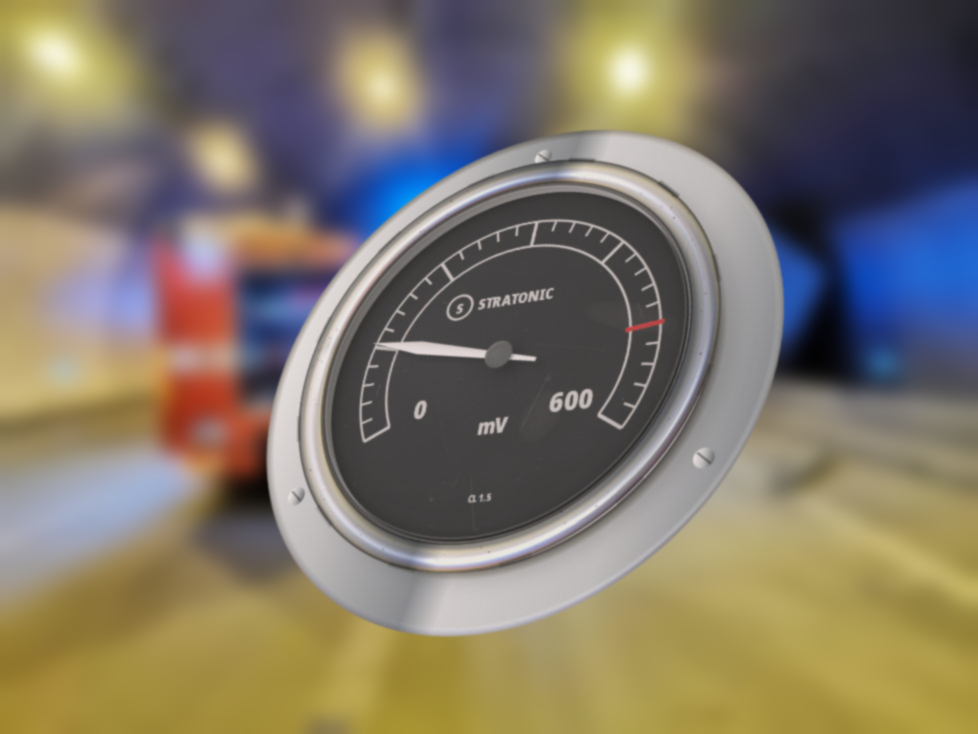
100 mV
